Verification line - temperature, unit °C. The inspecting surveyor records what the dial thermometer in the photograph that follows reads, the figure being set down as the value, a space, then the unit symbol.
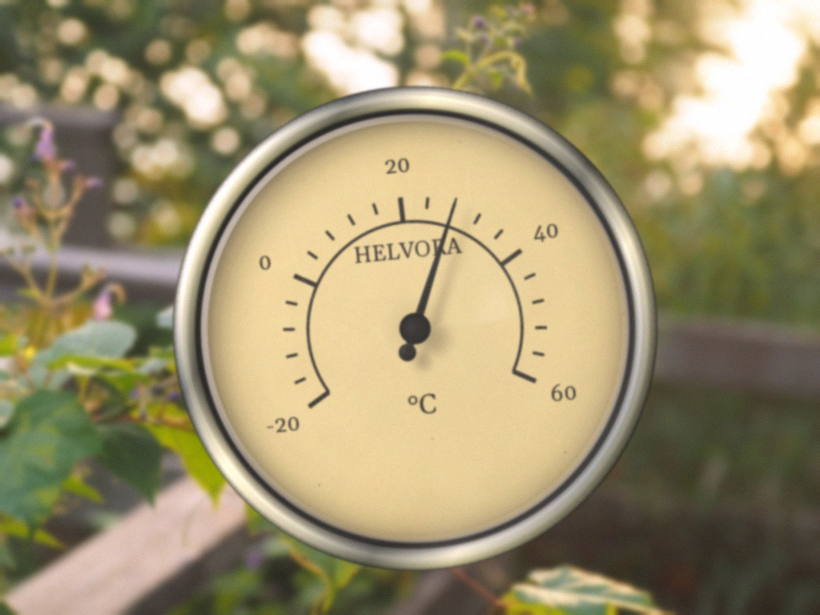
28 °C
